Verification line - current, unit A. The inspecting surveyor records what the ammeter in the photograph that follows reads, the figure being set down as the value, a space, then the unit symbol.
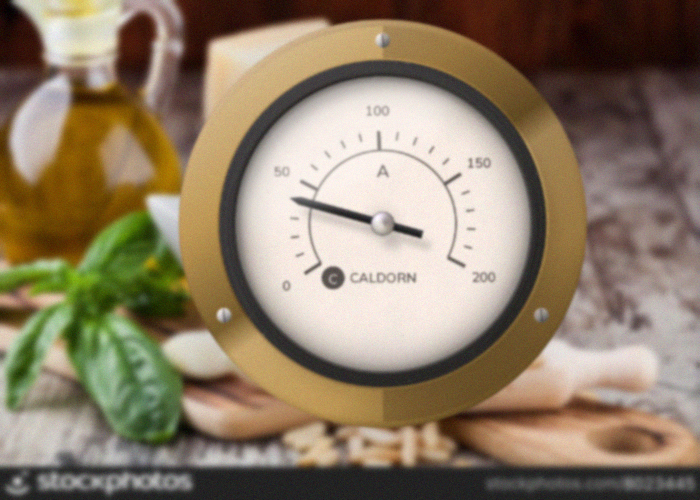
40 A
